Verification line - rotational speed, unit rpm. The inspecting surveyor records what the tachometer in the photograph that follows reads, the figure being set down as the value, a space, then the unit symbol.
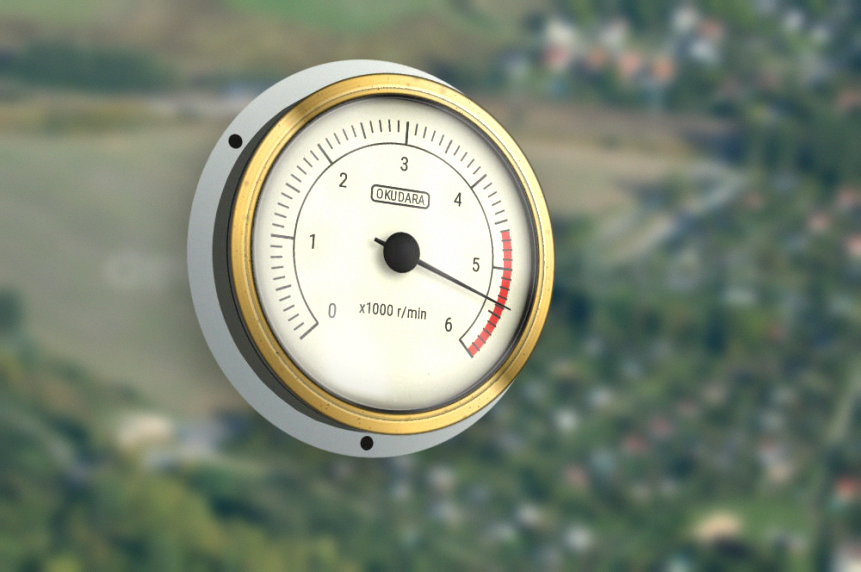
5400 rpm
